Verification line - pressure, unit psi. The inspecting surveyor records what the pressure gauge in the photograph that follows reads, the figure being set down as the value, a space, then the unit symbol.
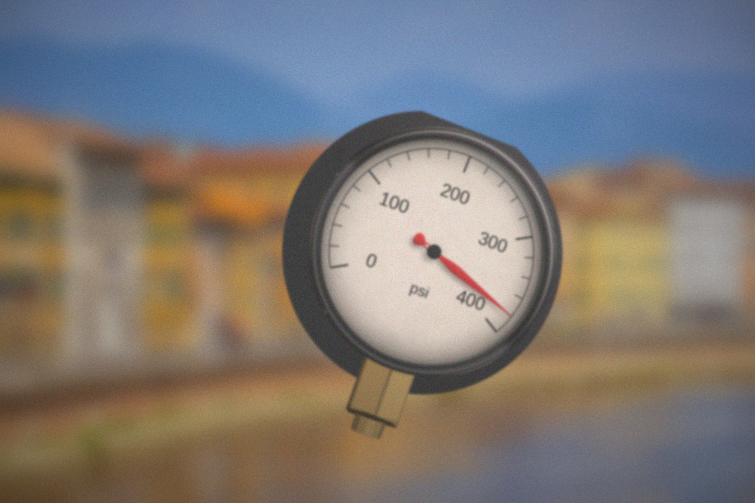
380 psi
